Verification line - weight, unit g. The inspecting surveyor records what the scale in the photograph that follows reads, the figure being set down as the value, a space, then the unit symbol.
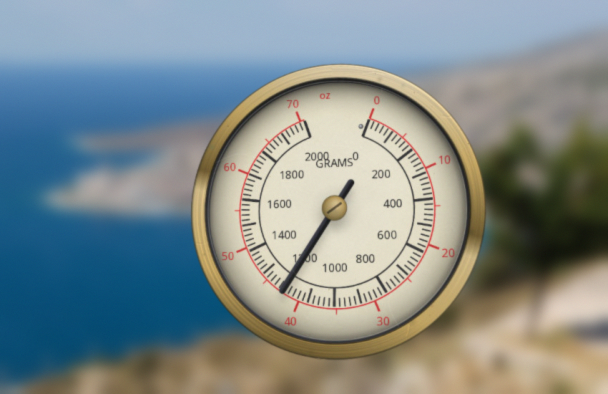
1200 g
